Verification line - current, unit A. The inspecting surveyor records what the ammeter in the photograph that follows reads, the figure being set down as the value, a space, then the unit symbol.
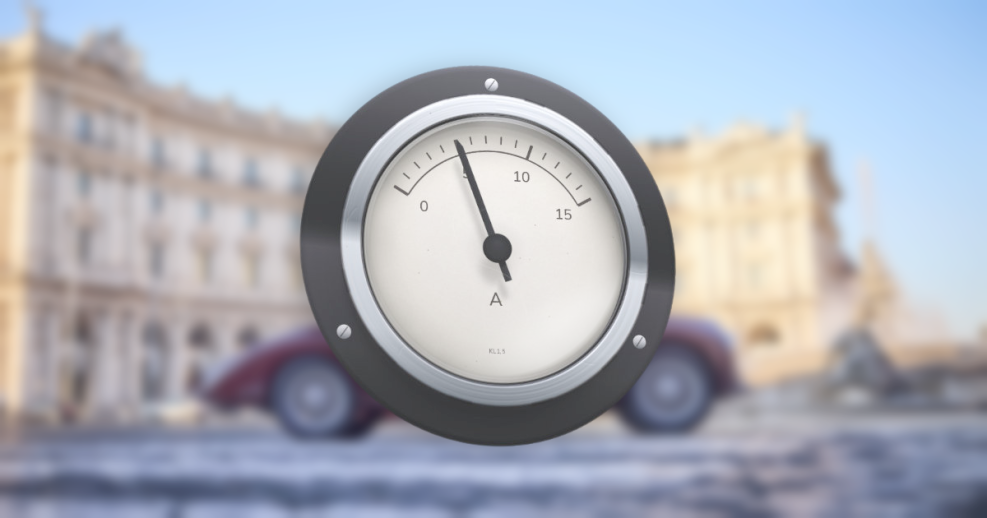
5 A
